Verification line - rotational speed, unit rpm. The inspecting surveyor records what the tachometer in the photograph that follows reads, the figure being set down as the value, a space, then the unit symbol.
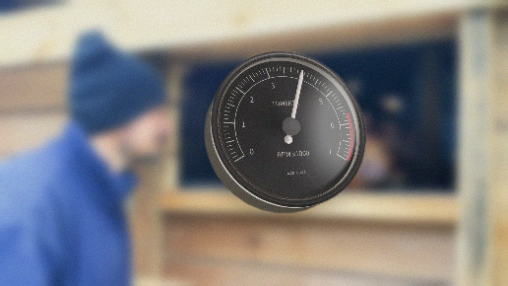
4000 rpm
